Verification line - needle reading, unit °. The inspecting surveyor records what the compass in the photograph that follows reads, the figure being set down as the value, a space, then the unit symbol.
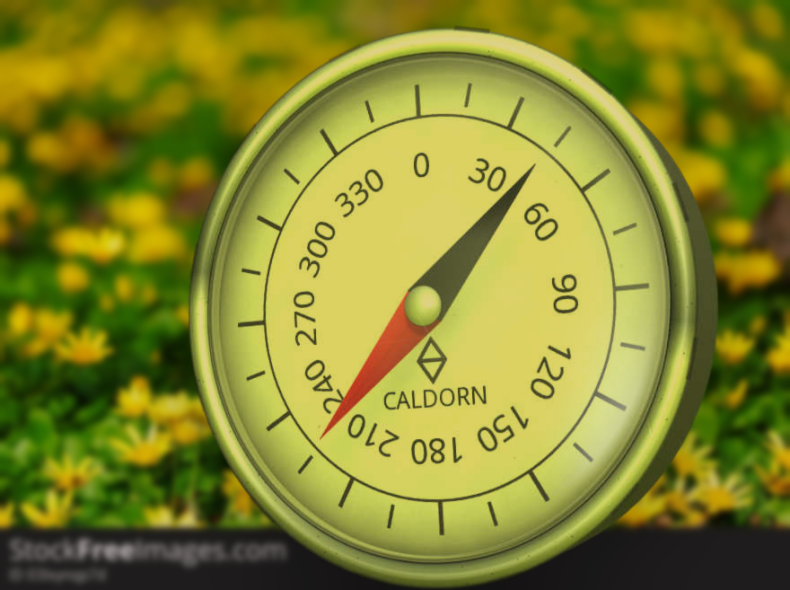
225 °
